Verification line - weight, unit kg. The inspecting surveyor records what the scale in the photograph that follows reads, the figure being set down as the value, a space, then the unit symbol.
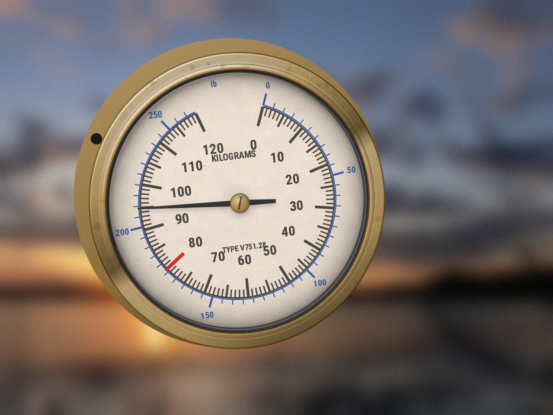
95 kg
